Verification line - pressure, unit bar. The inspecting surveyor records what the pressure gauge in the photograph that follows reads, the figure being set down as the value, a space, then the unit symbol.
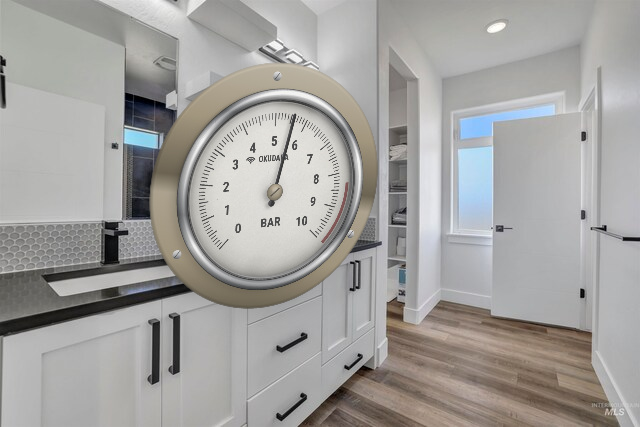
5.5 bar
